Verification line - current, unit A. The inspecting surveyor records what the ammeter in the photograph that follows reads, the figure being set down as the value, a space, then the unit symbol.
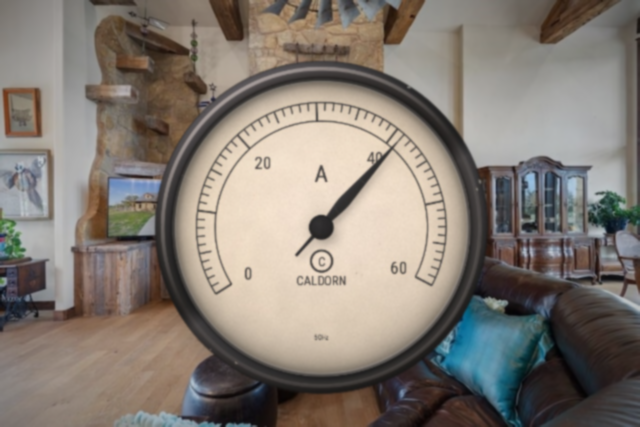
41 A
